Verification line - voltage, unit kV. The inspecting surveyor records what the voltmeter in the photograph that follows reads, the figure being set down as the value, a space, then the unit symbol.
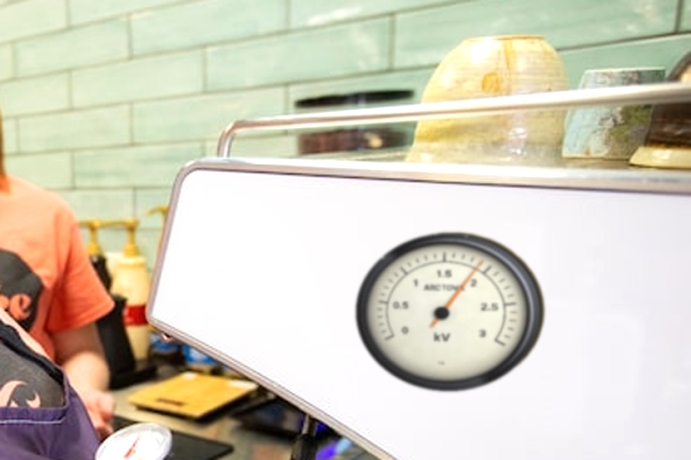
1.9 kV
